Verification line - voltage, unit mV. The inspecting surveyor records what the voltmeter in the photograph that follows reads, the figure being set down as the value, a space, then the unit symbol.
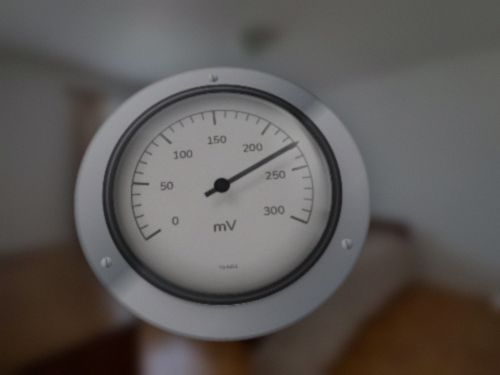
230 mV
